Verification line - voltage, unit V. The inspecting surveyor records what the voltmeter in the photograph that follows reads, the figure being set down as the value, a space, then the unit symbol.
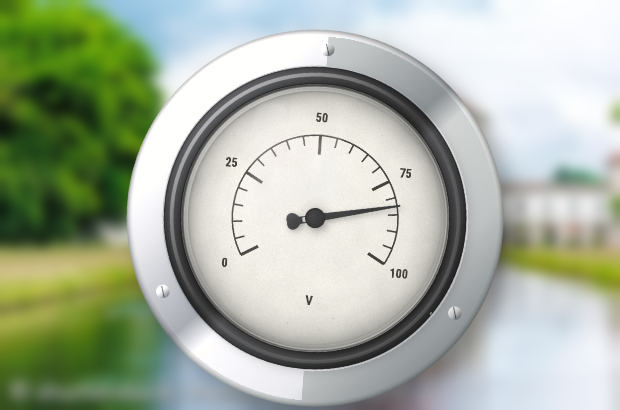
82.5 V
